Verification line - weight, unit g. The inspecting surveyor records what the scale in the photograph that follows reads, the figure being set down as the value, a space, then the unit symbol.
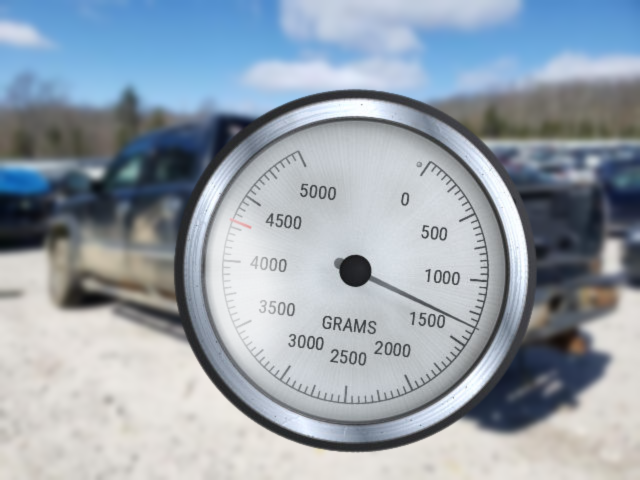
1350 g
